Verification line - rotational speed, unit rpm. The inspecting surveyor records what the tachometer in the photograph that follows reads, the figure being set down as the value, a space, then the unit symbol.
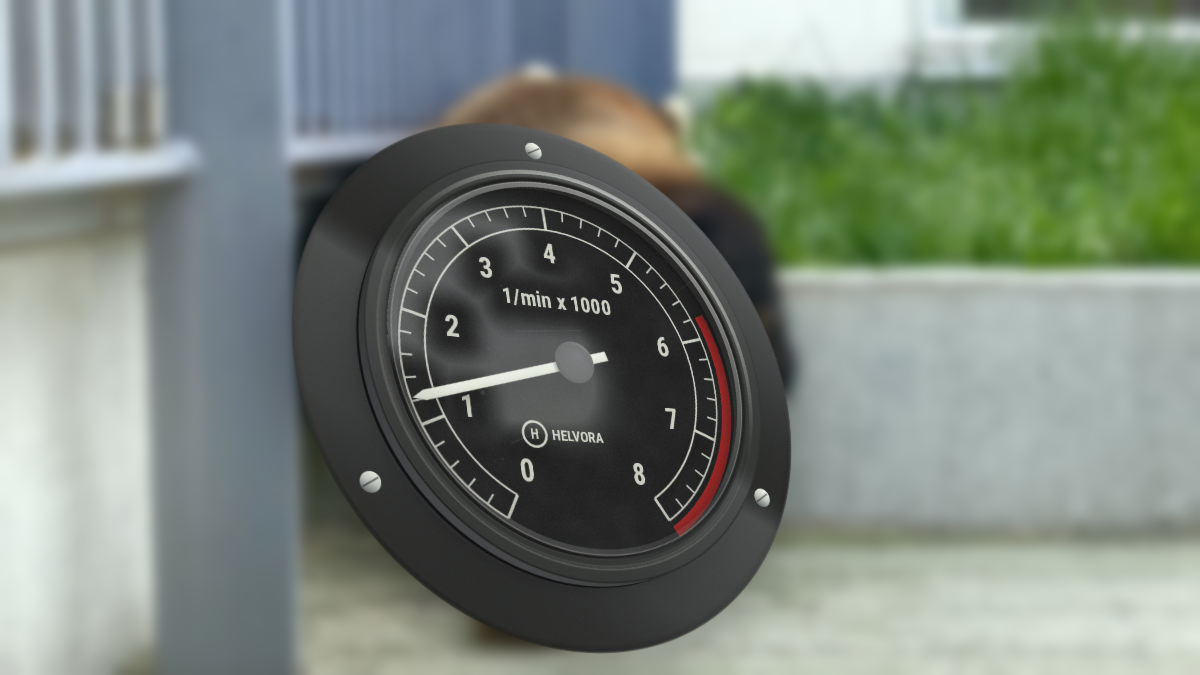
1200 rpm
